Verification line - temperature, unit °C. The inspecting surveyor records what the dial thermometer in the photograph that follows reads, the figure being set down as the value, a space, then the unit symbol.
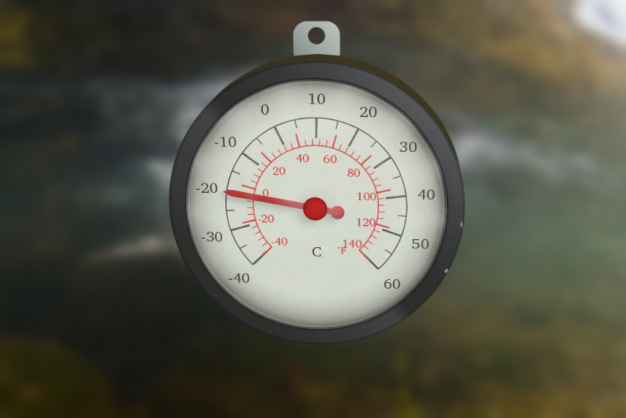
-20 °C
